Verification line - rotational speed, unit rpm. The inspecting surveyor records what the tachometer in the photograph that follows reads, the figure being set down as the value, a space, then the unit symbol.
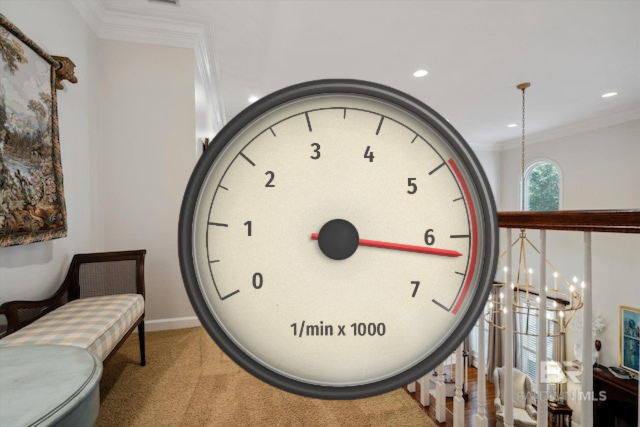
6250 rpm
